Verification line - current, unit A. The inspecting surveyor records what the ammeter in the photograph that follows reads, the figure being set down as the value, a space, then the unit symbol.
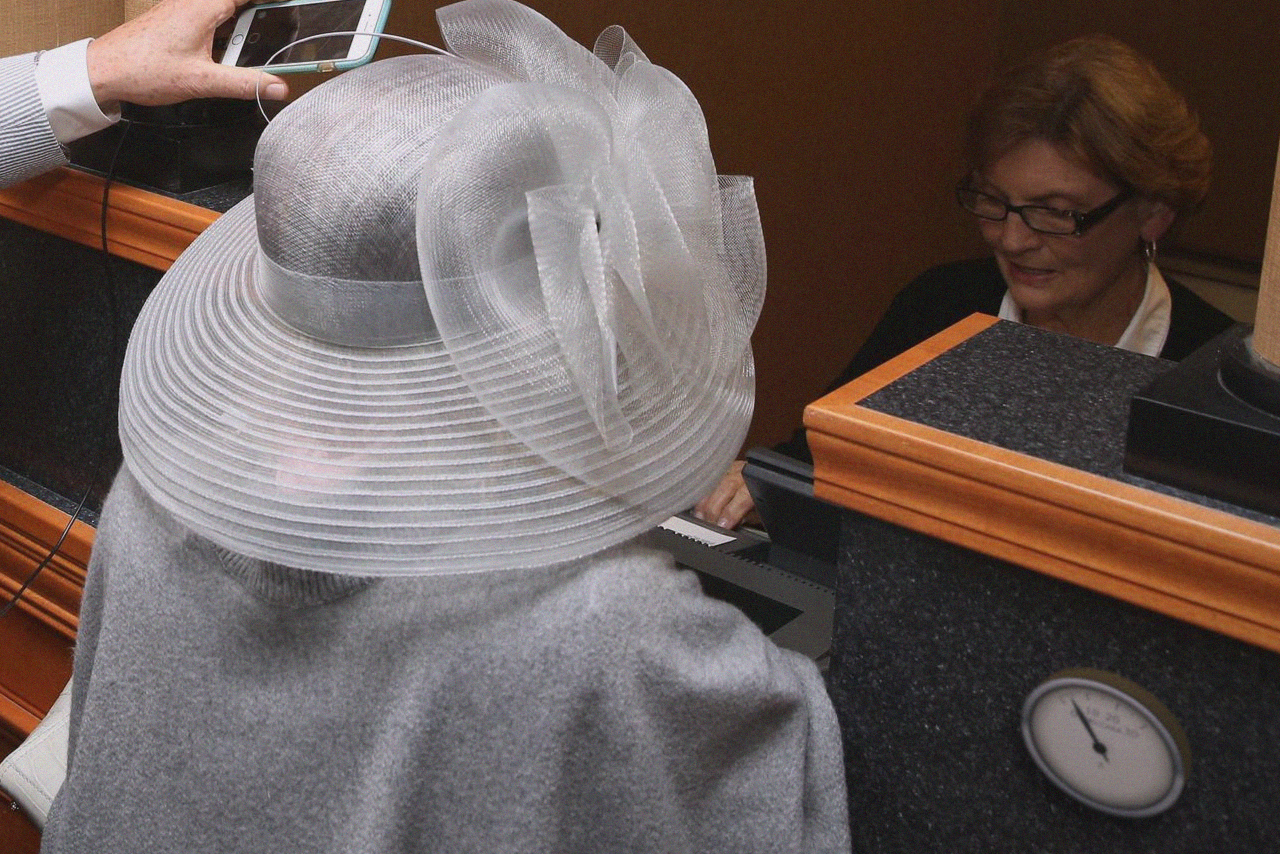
5 A
